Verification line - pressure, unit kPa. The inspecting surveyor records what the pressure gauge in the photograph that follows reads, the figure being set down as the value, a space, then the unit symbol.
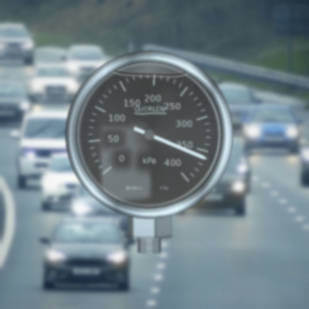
360 kPa
